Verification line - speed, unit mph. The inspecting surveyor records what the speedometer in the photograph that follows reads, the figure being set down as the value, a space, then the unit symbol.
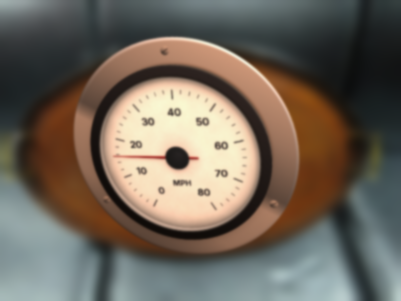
16 mph
